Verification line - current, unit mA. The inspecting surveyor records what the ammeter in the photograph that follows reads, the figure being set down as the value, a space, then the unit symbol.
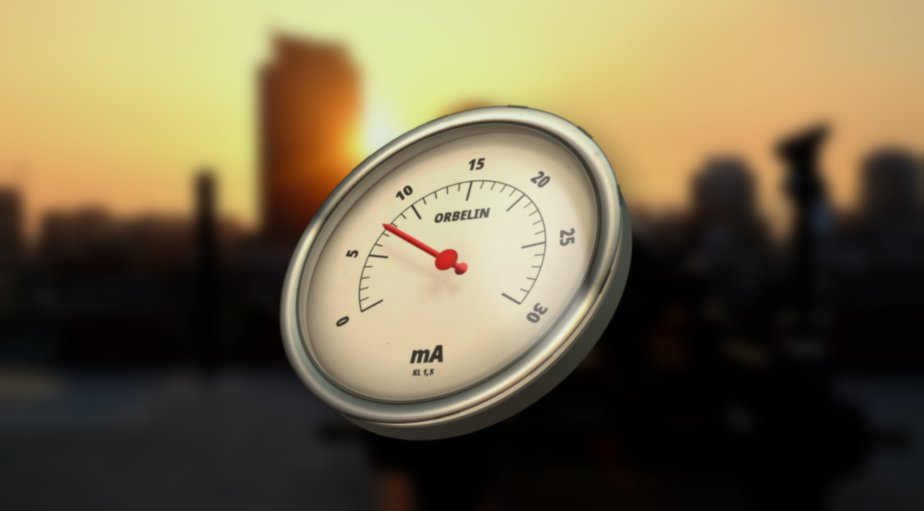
7.5 mA
